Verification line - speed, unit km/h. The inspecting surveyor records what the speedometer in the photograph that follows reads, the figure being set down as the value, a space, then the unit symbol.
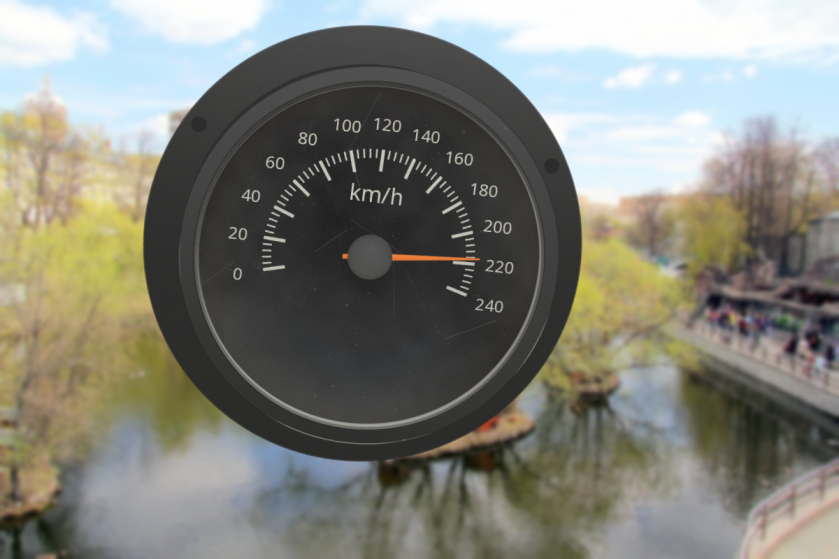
216 km/h
